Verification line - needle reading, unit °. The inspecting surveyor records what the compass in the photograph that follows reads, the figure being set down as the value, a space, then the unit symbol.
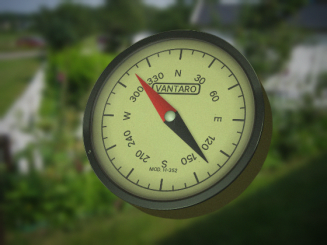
315 °
